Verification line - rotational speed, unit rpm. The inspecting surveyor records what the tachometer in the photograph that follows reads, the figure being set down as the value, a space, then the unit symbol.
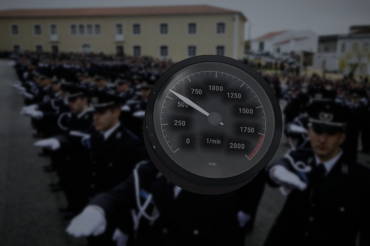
550 rpm
